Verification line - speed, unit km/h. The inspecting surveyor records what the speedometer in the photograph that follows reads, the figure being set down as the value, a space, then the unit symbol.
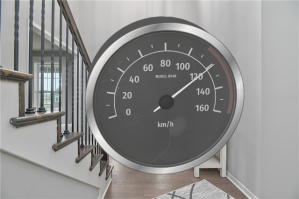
120 km/h
